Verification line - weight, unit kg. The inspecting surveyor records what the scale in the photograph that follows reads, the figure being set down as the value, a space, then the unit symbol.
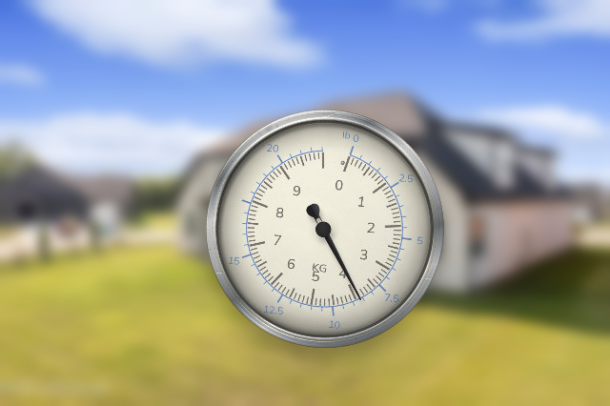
3.9 kg
